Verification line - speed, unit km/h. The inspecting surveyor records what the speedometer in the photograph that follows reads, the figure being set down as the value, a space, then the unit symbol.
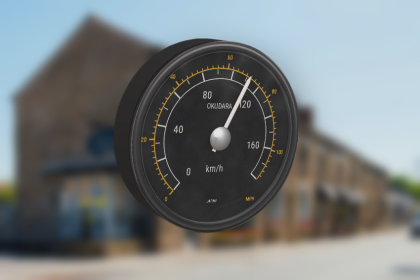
110 km/h
